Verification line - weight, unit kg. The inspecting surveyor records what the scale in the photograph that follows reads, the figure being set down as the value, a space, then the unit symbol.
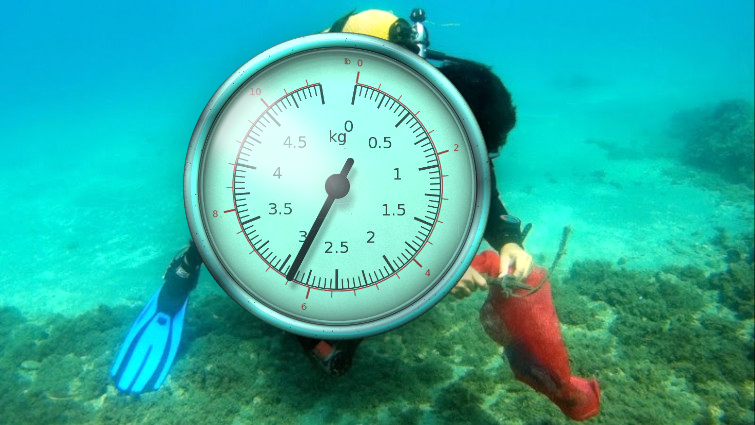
2.9 kg
